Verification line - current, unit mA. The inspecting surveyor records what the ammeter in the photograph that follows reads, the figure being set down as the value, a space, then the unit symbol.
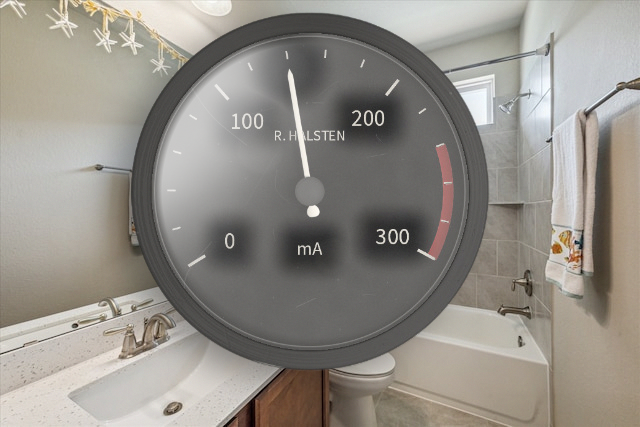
140 mA
